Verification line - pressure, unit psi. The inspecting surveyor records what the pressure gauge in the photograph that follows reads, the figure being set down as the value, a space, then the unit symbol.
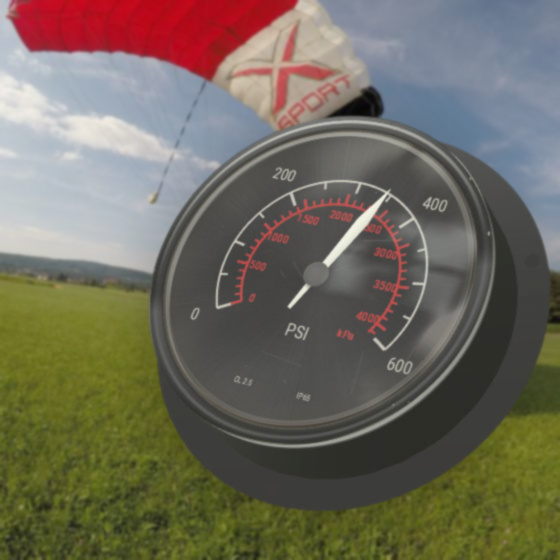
350 psi
